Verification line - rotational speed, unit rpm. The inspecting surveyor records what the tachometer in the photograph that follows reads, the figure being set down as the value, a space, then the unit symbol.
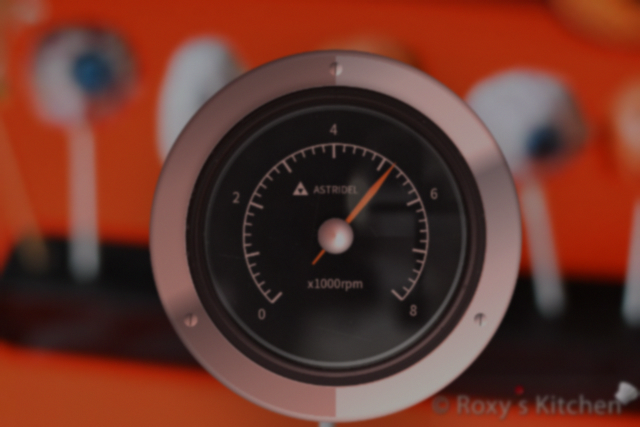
5200 rpm
